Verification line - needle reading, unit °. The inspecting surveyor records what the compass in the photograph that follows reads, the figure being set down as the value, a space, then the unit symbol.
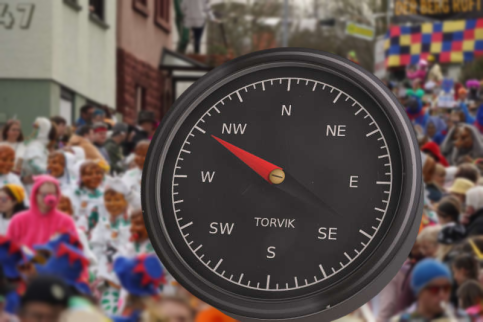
300 °
